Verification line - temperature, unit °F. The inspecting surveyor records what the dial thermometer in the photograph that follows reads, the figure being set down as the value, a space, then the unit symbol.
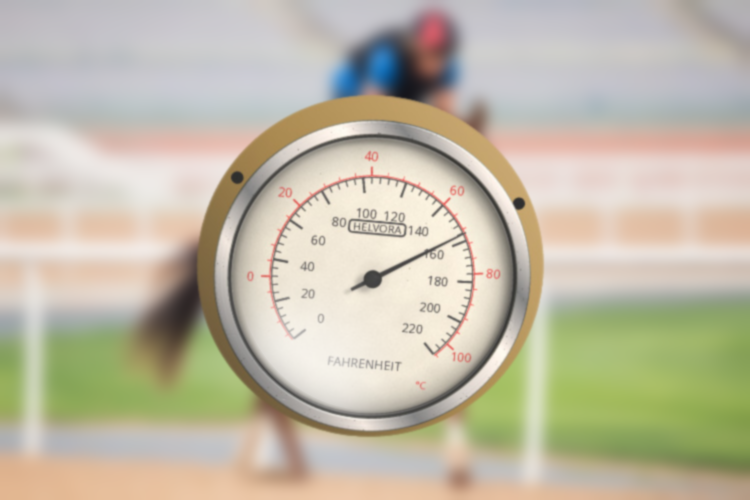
156 °F
